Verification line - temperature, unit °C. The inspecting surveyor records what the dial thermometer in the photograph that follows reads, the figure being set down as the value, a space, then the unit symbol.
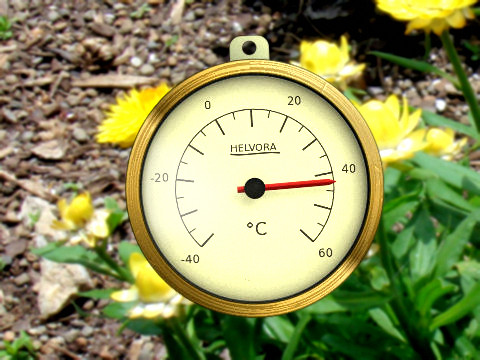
42.5 °C
